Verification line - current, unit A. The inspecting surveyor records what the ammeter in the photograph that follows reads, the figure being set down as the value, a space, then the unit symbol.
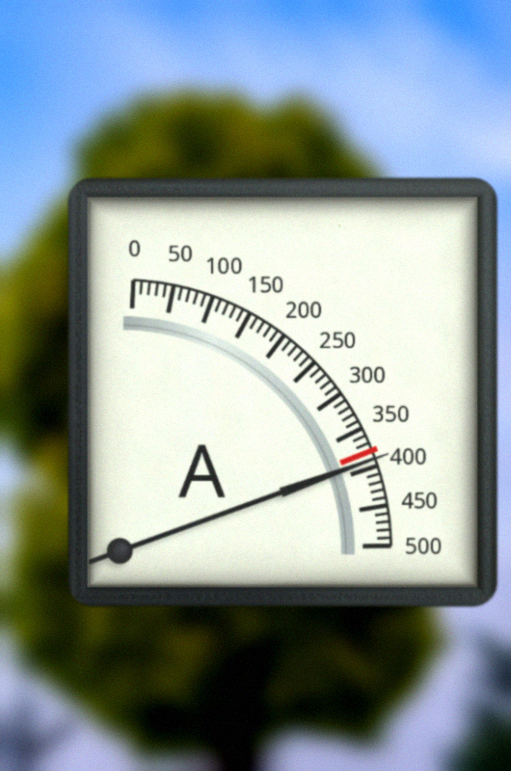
390 A
